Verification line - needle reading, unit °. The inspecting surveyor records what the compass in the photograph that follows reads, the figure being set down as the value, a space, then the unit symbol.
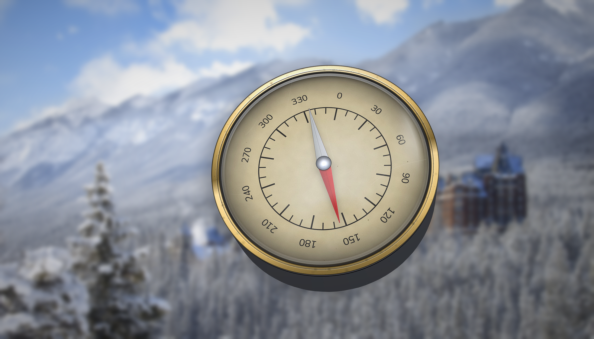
155 °
